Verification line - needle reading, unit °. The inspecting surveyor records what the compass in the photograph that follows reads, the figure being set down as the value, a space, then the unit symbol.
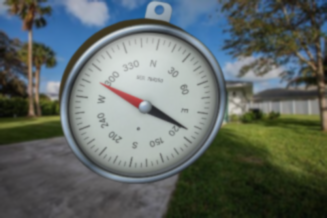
290 °
